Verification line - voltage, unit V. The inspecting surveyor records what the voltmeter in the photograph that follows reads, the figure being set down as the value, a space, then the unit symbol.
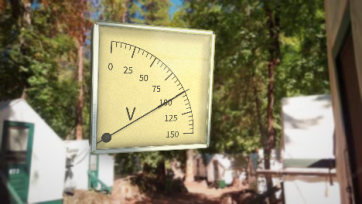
100 V
